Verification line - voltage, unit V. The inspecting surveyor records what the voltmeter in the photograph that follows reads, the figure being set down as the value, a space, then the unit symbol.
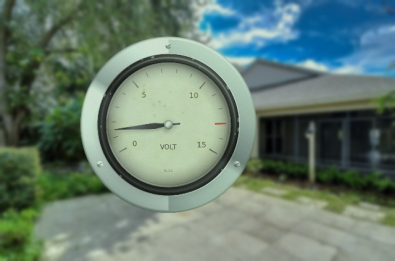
1.5 V
